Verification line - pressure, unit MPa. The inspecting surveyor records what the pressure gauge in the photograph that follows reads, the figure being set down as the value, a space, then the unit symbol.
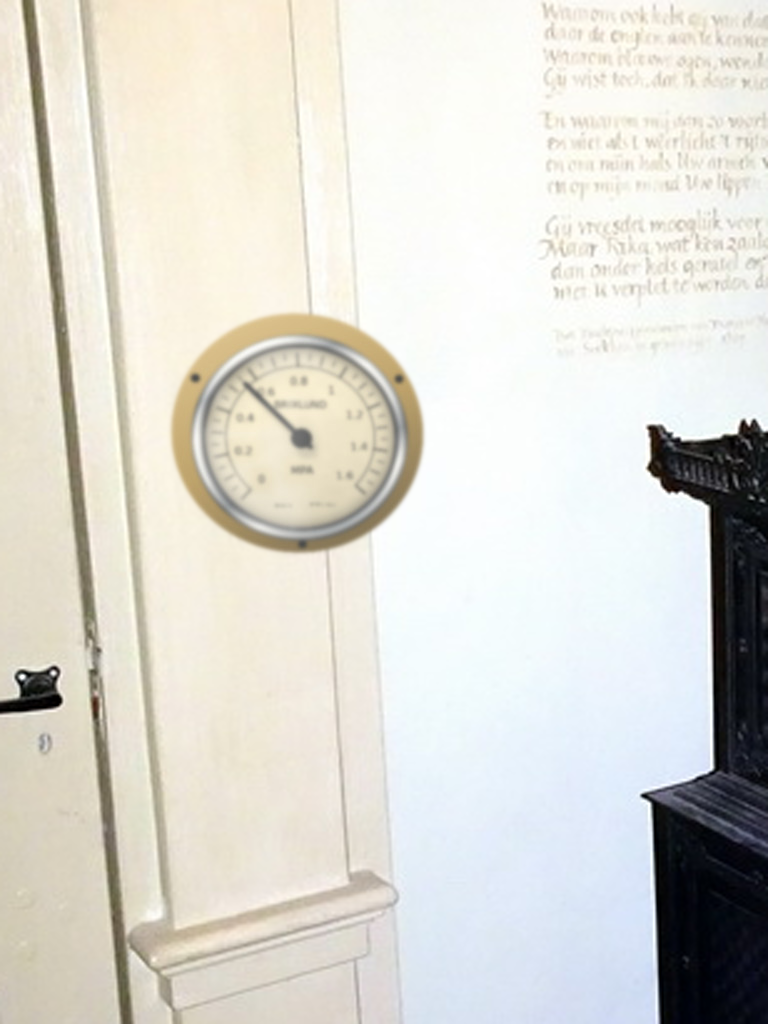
0.55 MPa
